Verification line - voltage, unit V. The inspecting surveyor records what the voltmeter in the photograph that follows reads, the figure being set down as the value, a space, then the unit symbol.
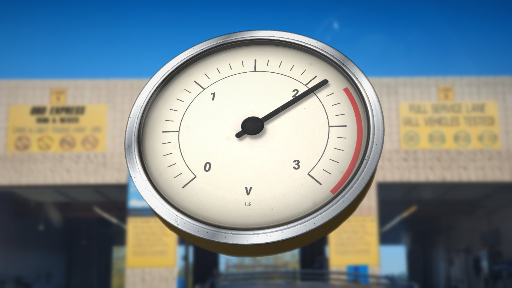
2.1 V
